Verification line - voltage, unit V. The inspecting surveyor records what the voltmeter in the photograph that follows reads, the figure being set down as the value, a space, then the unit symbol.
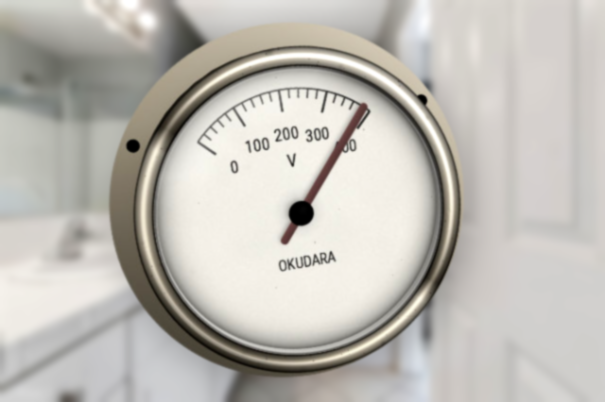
380 V
